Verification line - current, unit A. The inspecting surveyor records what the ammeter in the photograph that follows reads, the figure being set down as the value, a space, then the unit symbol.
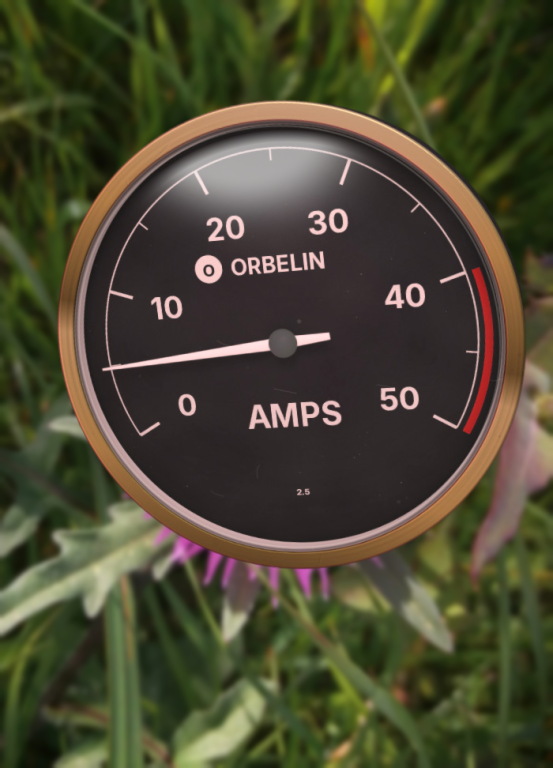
5 A
